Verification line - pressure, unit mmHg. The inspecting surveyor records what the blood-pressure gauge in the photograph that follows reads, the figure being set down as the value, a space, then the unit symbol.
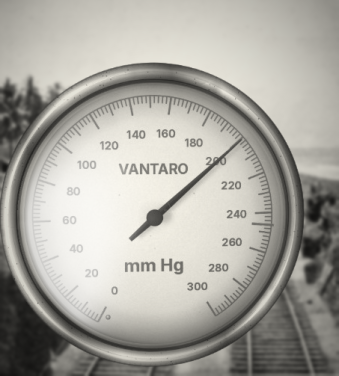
200 mmHg
